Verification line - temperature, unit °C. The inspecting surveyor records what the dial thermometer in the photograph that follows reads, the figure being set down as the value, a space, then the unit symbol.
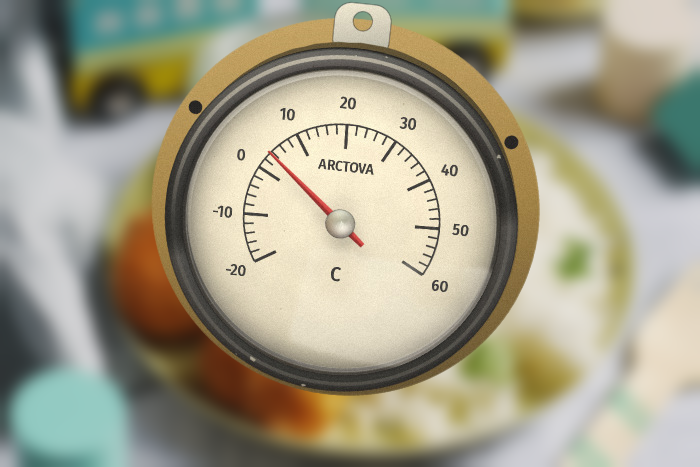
4 °C
